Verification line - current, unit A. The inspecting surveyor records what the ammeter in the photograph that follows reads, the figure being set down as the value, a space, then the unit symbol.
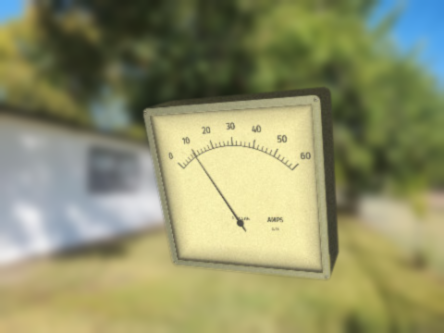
10 A
